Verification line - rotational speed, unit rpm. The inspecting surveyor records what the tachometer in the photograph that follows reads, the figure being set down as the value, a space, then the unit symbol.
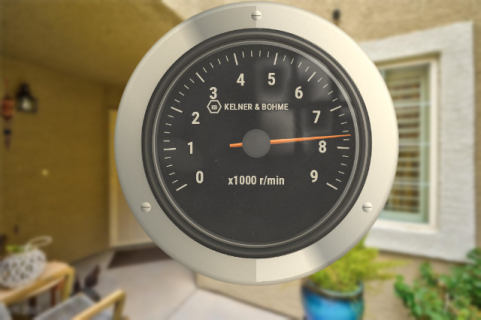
7700 rpm
